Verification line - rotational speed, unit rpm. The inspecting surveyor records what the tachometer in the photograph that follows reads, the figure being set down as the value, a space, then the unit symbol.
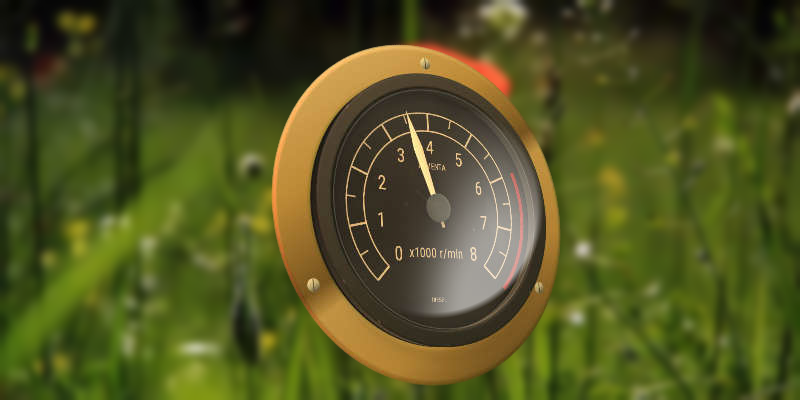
3500 rpm
